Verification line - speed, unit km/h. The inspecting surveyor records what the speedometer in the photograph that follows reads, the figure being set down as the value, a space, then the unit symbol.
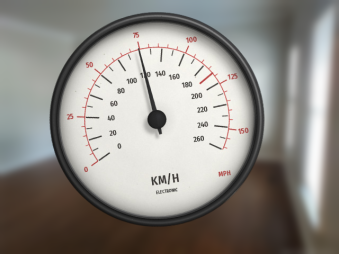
120 km/h
